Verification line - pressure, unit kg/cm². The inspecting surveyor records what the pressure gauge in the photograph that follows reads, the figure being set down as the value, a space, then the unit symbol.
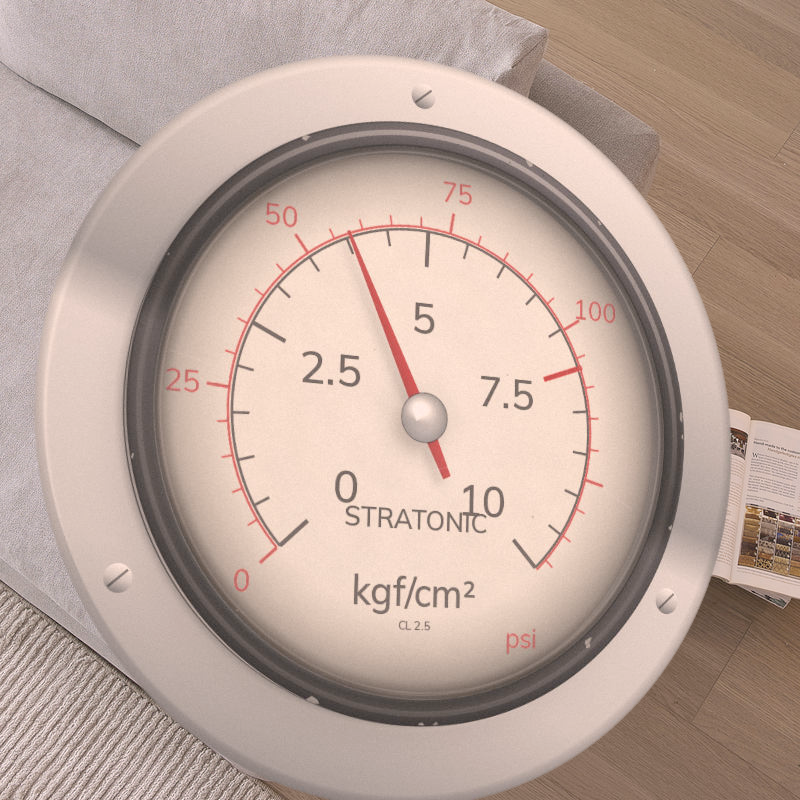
4 kg/cm²
